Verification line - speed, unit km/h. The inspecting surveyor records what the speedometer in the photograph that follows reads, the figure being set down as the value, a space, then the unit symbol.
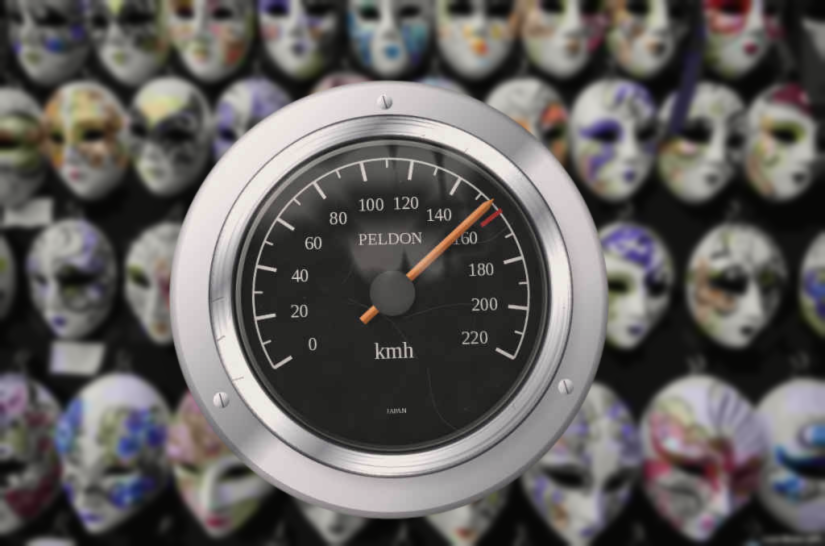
155 km/h
